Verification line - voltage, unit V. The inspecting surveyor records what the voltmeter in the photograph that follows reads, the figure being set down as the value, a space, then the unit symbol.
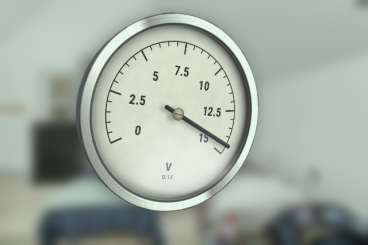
14.5 V
